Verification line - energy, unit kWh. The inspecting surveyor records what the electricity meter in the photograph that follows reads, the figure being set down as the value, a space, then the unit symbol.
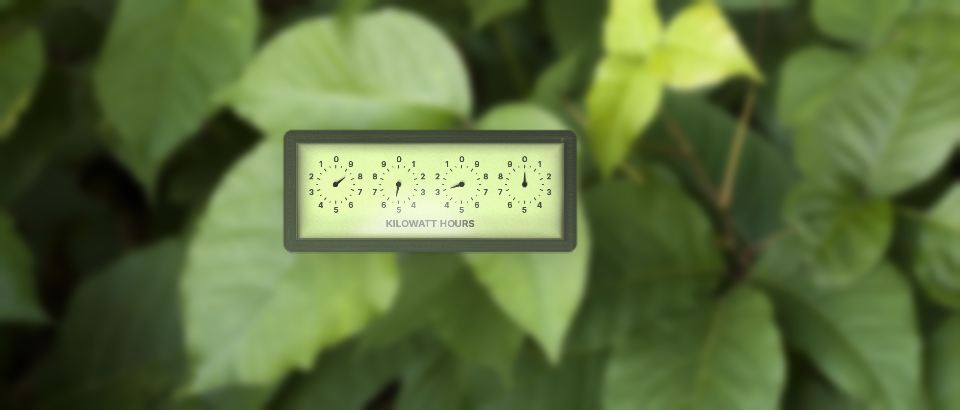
8530 kWh
